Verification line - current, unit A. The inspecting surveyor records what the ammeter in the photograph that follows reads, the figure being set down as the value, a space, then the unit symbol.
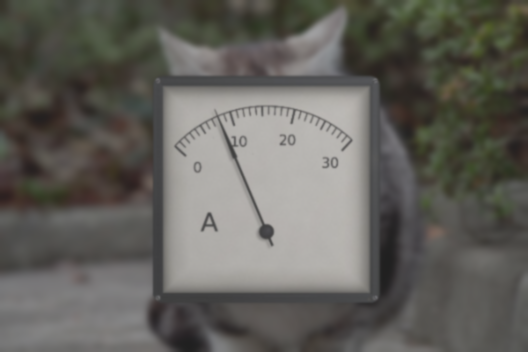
8 A
